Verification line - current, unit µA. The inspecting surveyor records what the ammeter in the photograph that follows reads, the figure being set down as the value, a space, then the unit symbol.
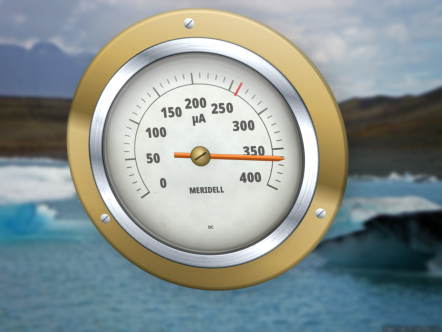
360 µA
